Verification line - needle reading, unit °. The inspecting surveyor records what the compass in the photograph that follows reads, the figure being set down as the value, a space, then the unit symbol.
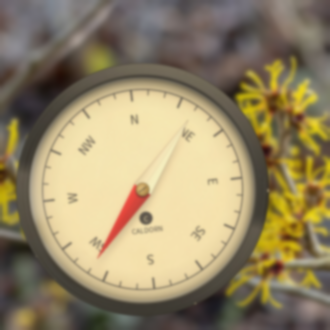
220 °
